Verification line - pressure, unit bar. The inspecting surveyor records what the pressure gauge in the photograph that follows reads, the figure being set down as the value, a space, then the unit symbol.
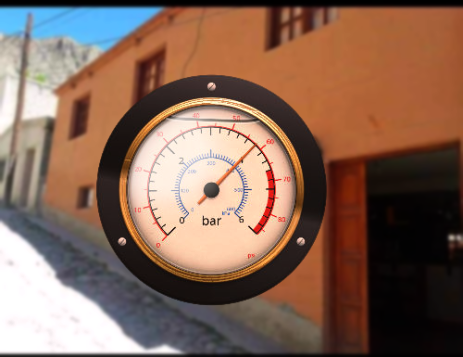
4 bar
